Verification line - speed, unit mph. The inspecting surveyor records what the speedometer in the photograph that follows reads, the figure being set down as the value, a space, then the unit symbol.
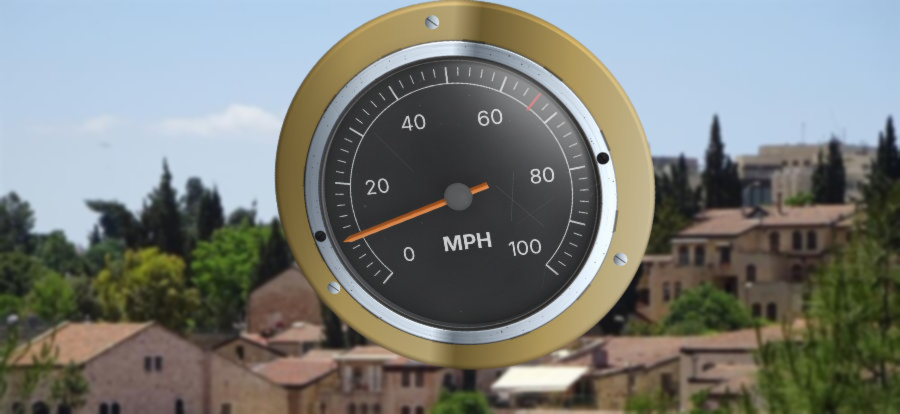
10 mph
